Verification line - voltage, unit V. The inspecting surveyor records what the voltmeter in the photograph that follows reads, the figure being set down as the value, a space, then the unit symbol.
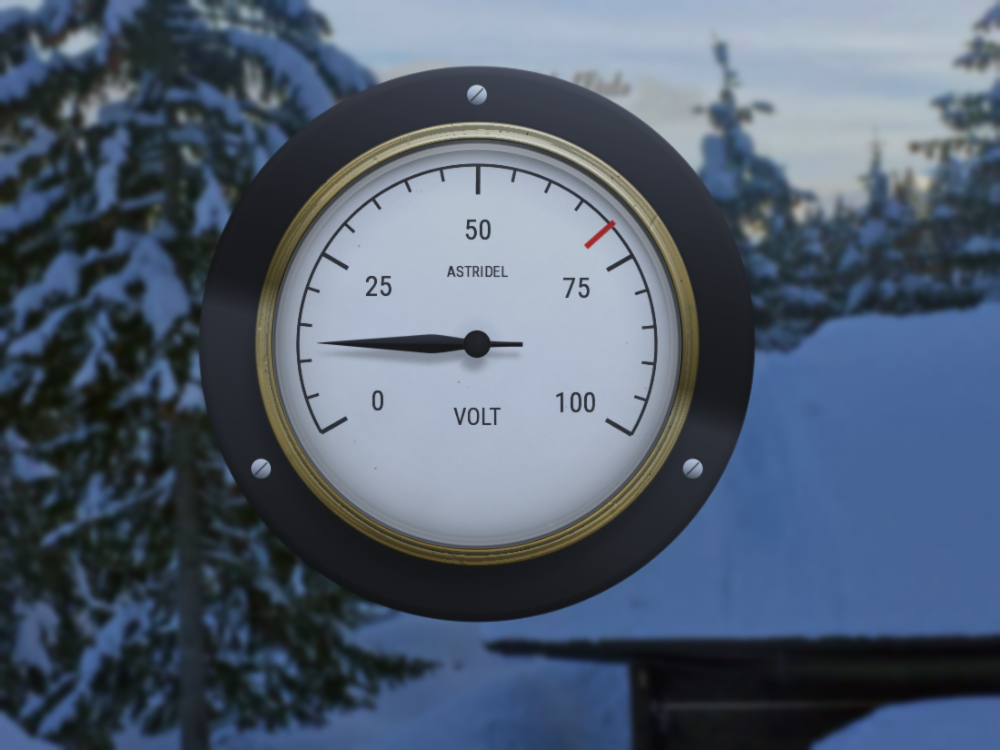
12.5 V
